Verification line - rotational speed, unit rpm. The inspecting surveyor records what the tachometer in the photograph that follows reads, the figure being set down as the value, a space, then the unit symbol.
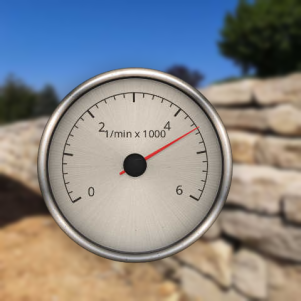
4500 rpm
